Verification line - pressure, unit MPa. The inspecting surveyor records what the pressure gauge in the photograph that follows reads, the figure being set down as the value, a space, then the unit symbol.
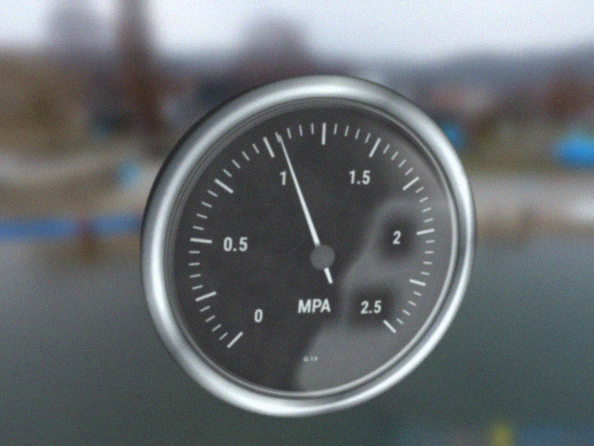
1.05 MPa
